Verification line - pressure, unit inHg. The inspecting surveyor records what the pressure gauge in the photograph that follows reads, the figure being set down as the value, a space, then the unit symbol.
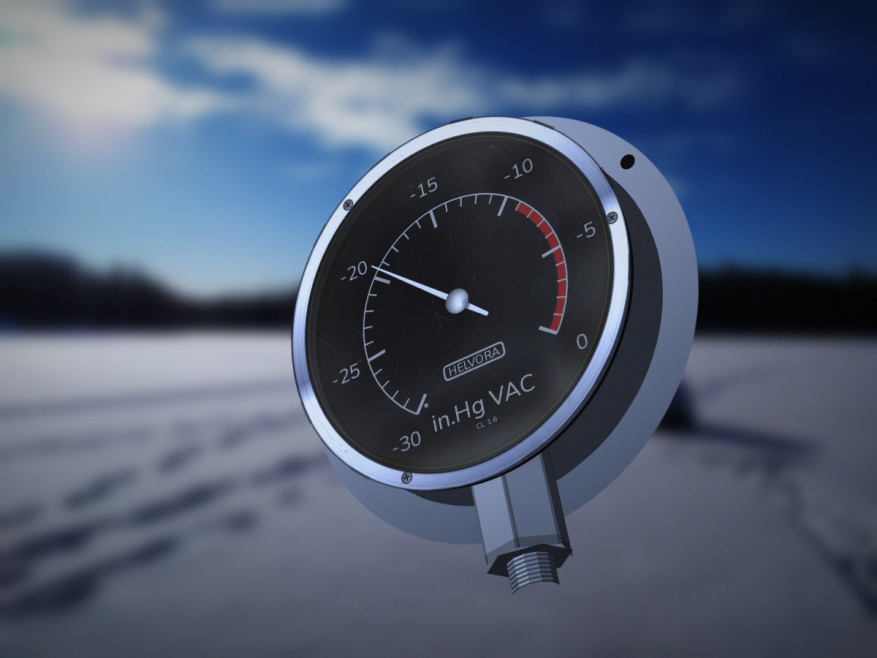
-19.5 inHg
